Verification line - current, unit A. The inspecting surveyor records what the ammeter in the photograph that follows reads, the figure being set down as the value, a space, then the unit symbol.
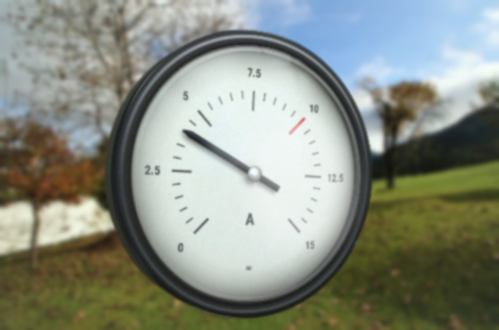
4 A
